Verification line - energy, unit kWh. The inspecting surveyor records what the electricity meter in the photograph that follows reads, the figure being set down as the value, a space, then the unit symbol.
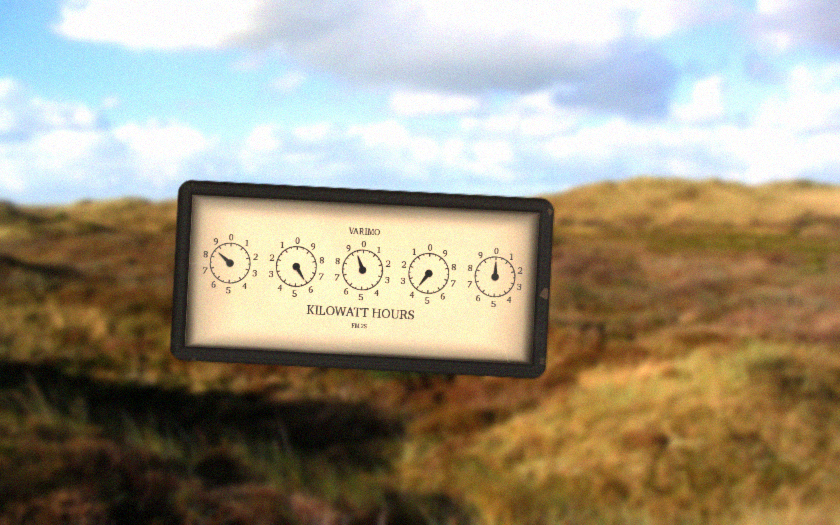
85940 kWh
